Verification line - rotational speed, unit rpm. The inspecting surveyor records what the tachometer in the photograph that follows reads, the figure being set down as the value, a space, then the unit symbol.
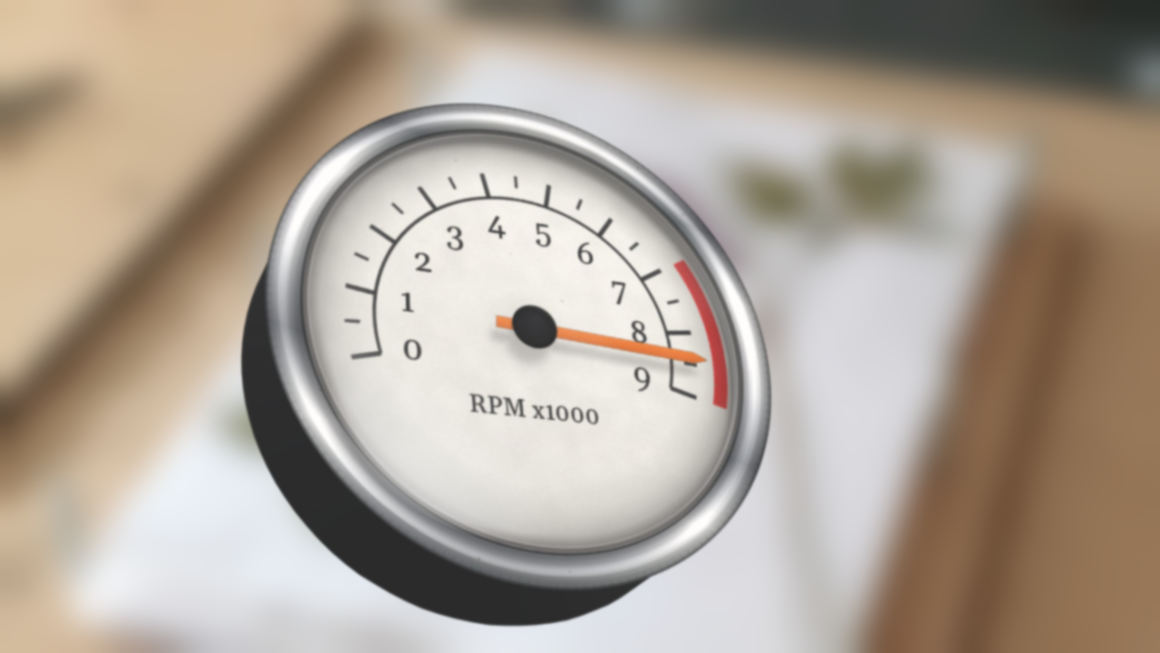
8500 rpm
